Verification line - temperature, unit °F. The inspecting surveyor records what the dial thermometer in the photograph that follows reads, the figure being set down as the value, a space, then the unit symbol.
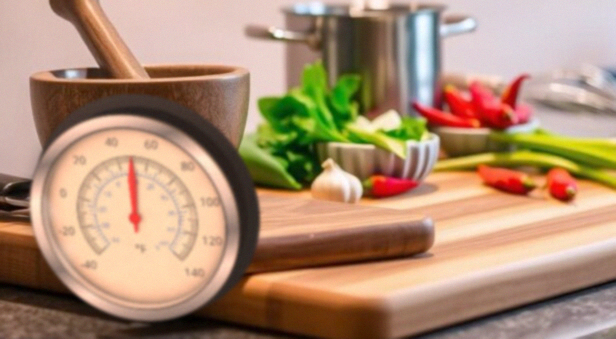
50 °F
